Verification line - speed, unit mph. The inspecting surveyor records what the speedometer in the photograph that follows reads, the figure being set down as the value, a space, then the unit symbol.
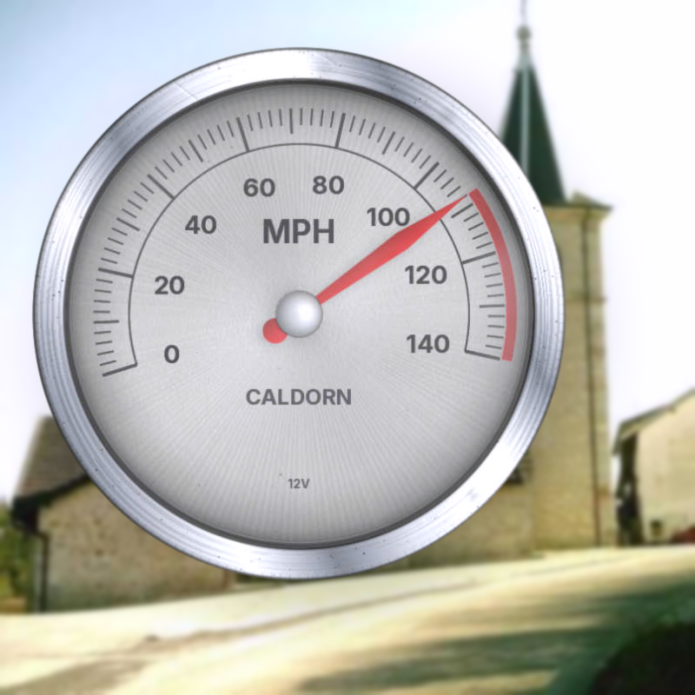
108 mph
